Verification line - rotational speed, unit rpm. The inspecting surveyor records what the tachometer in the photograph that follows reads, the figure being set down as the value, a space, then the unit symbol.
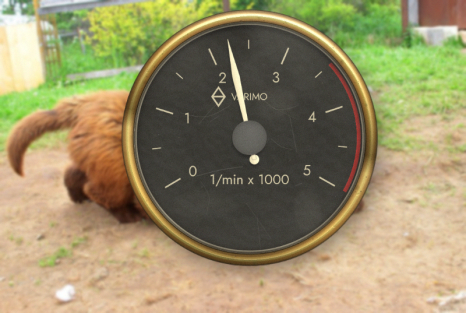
2250 rpm
